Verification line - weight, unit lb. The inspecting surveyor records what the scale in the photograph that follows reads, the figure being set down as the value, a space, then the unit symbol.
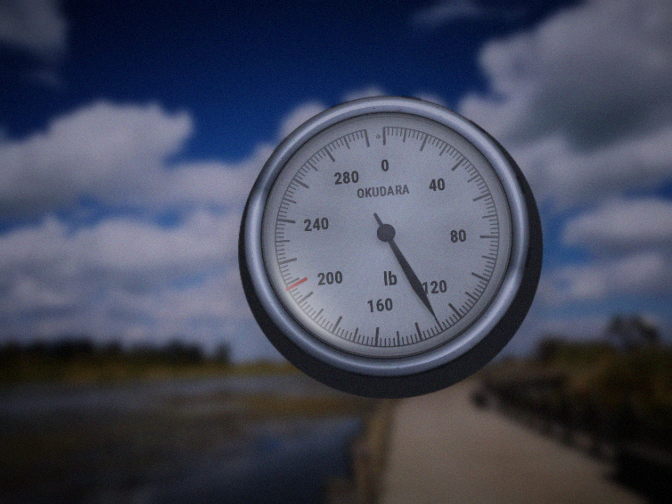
130 lb
